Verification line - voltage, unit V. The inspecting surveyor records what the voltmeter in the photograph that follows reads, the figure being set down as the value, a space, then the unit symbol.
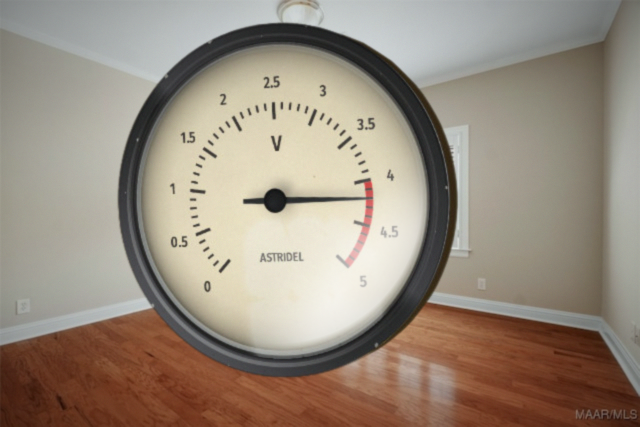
4.2 V
